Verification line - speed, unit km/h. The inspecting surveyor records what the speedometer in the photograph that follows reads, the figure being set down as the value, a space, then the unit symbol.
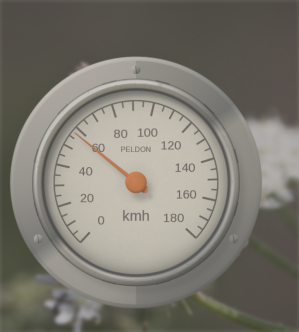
57.5 km/h
